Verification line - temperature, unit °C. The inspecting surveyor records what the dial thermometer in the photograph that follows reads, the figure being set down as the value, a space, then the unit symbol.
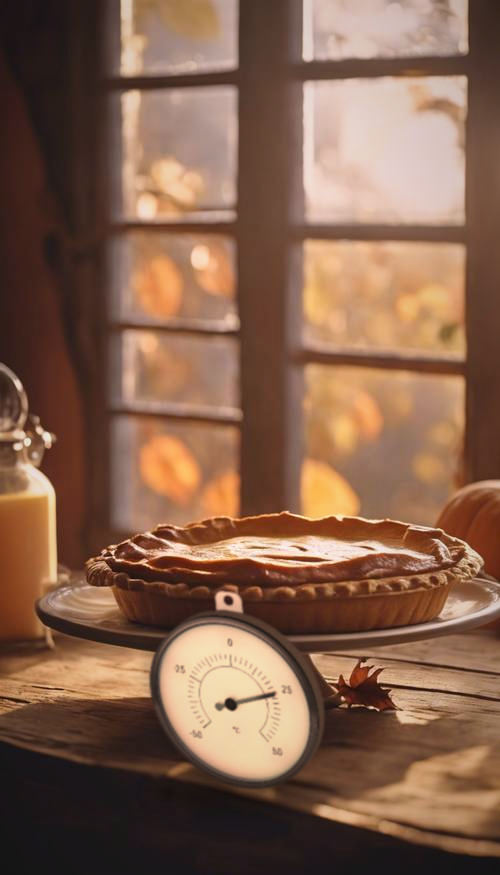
25 °C
